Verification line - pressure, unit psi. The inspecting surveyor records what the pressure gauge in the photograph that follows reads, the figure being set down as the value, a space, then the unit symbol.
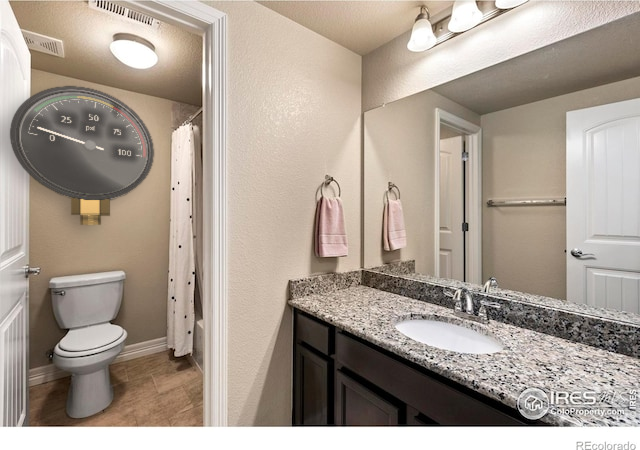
5 psi
